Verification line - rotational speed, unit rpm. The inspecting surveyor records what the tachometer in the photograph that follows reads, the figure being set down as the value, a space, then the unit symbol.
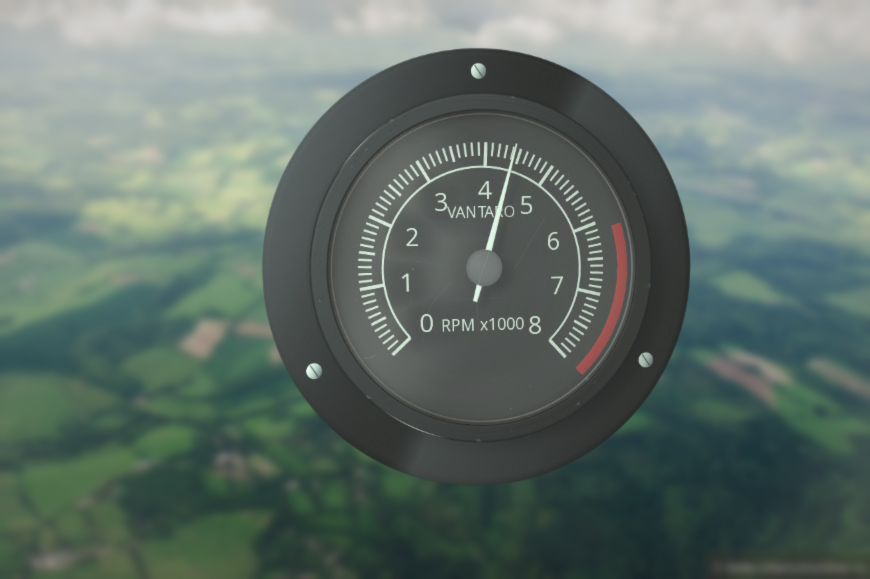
4400 rpm
